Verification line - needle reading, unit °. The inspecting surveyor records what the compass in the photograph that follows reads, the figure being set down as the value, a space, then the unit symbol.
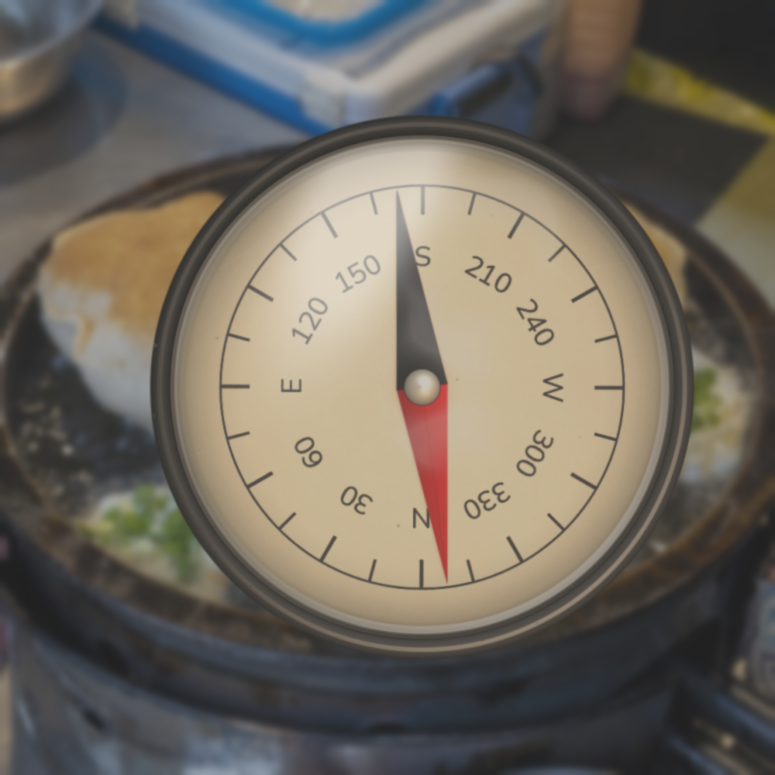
352.5 °
